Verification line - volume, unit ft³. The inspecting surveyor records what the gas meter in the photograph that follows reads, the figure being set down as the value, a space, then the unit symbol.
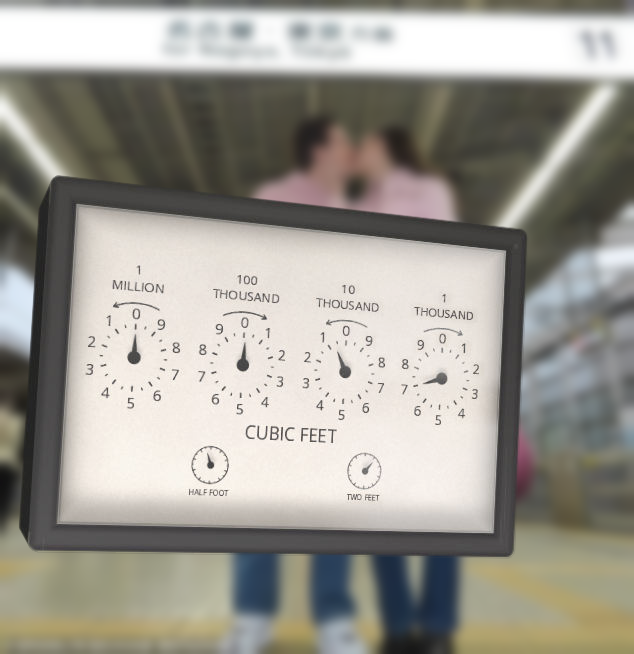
700 ft³
